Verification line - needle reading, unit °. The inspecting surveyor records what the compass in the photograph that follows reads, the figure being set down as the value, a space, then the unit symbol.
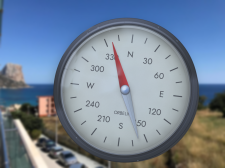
337.5 °
